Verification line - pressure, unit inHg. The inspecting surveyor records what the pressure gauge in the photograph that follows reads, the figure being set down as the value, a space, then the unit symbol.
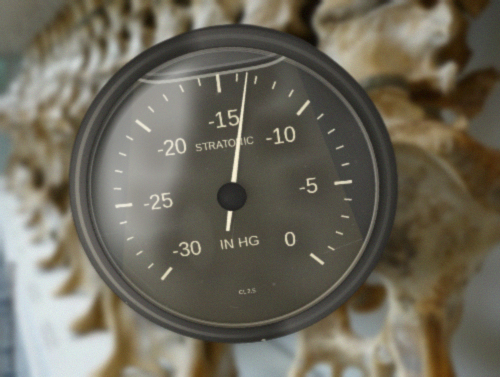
-13.5 inHg
